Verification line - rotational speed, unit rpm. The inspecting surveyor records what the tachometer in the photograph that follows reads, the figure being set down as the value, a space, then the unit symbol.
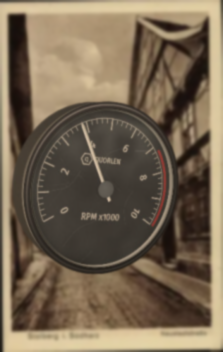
3800 rpm
